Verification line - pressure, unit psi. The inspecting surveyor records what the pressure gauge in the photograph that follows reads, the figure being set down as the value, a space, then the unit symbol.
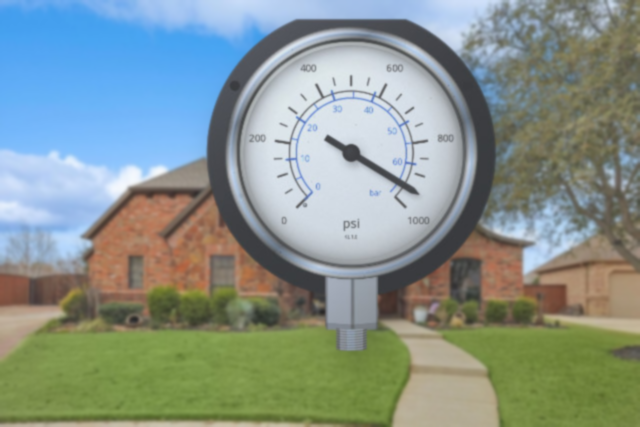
950 psi
